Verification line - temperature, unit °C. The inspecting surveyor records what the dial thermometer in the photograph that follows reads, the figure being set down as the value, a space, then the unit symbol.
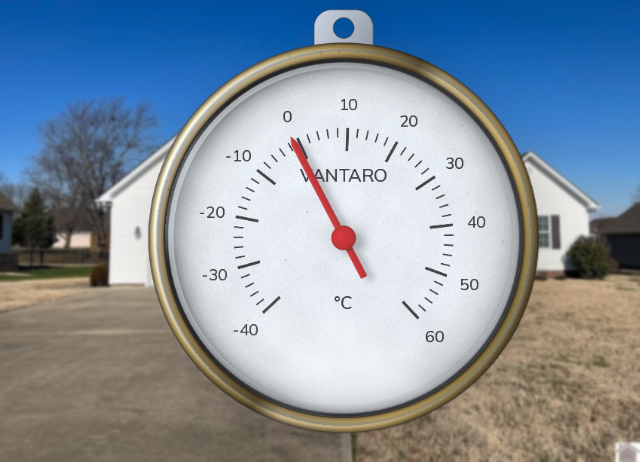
-1 °C
